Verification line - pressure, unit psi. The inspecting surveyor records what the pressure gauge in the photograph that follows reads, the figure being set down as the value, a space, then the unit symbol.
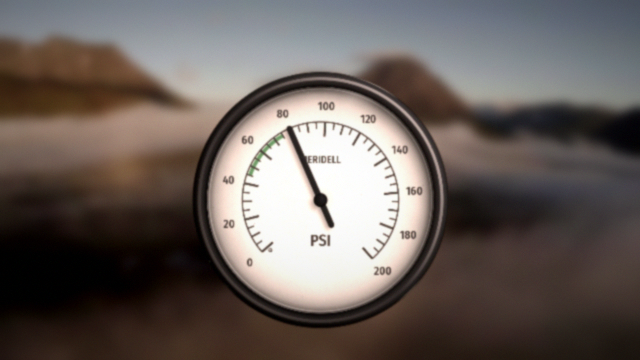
80 psi
